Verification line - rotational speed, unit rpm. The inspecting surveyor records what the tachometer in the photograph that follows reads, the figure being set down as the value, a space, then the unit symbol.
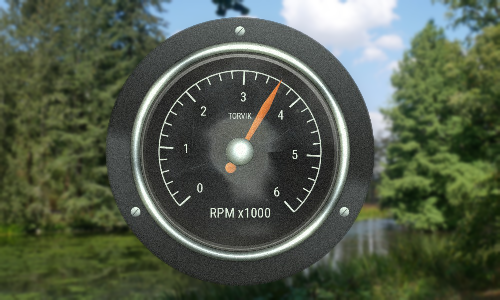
3600 rpm
